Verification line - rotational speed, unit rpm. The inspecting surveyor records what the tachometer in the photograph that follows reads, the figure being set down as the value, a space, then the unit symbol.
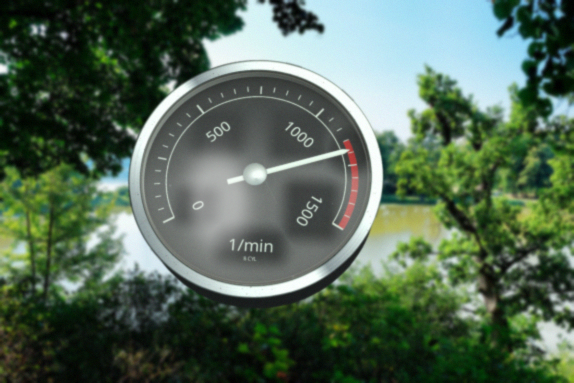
1200 rpm
